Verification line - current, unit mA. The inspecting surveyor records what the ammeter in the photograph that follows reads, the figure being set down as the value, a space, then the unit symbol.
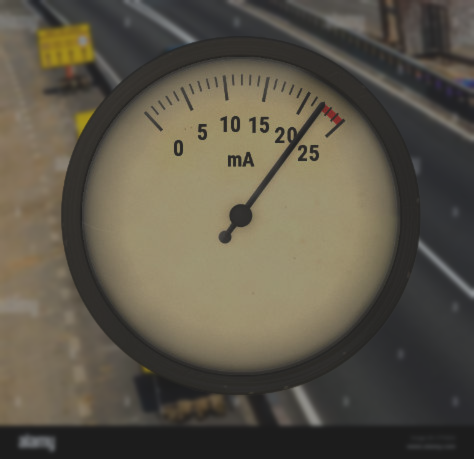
22 mA
